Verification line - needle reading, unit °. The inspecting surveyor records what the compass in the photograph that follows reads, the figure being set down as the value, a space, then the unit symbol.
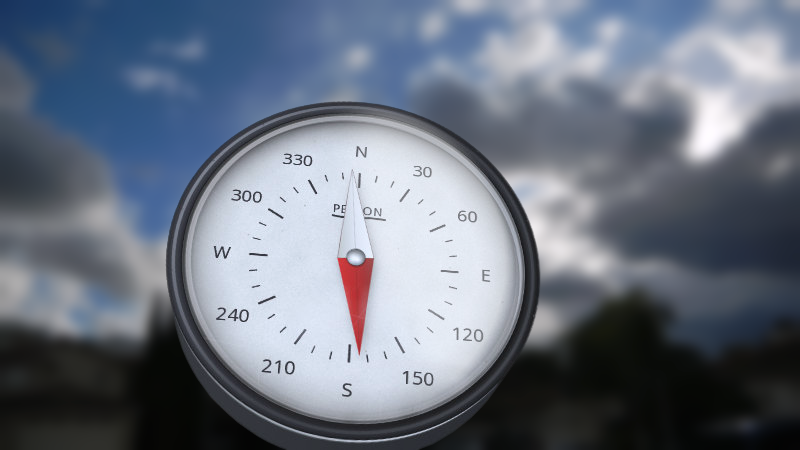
175 °
